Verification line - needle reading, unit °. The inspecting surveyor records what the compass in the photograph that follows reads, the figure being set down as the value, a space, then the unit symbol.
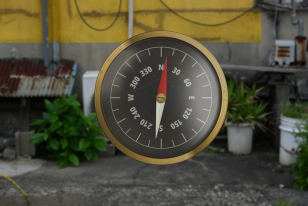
7.5 °
